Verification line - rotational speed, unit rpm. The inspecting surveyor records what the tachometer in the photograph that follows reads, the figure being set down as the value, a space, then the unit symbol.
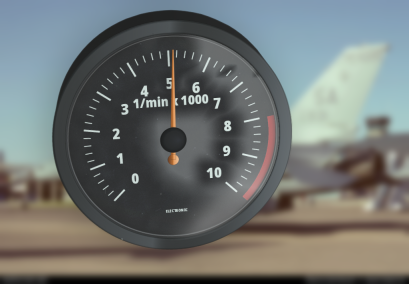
5100 rpm
